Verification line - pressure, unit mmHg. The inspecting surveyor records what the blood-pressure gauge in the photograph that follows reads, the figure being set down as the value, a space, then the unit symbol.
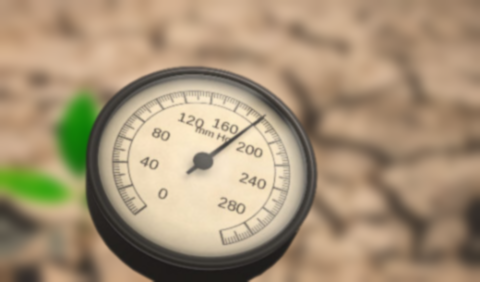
180 mmHg
